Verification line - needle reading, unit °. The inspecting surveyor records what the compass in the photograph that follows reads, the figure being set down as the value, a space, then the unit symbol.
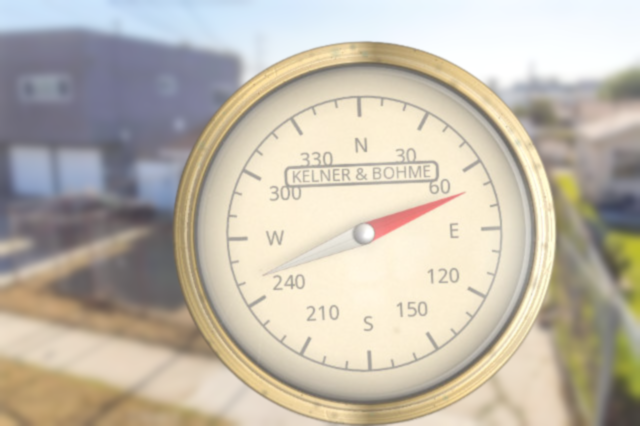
70 °
